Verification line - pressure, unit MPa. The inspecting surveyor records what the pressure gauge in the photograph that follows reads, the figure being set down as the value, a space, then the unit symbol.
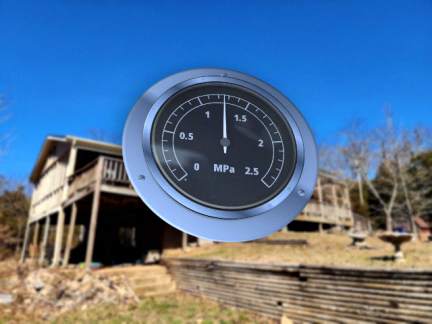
1.25 MPa
